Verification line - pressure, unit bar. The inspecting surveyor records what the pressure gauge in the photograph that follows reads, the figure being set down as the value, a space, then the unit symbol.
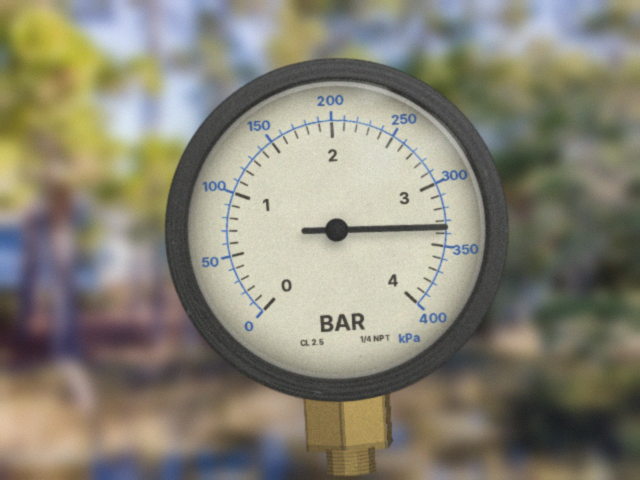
3.35 bar
